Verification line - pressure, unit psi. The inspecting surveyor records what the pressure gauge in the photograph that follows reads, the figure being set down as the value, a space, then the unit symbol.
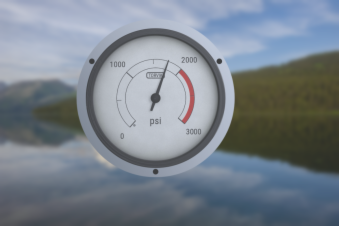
1750 psi
